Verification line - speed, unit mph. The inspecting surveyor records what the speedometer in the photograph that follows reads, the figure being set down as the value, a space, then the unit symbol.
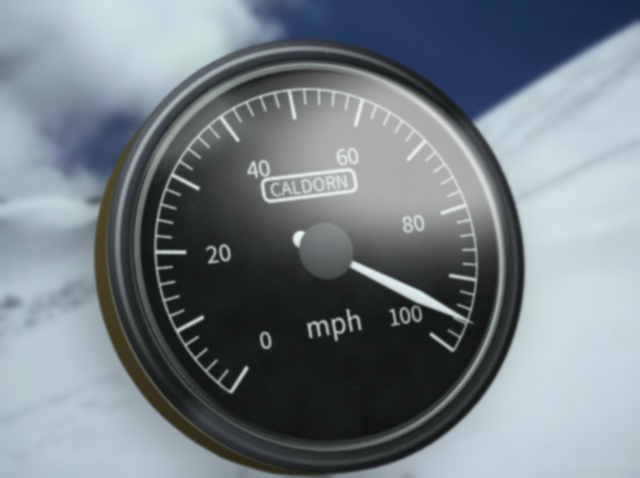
96 mph
